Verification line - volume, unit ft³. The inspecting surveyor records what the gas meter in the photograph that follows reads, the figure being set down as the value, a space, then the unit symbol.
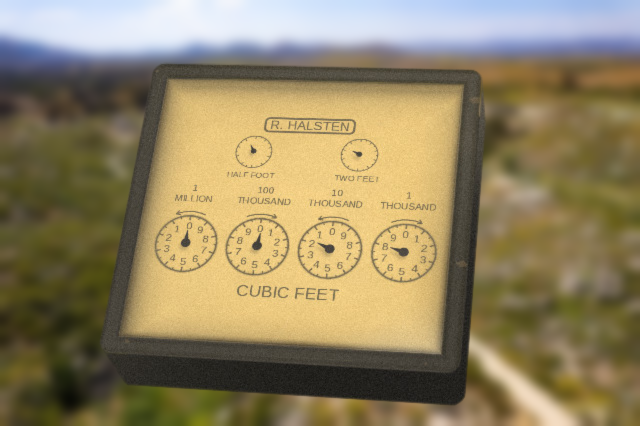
1800 ft³
